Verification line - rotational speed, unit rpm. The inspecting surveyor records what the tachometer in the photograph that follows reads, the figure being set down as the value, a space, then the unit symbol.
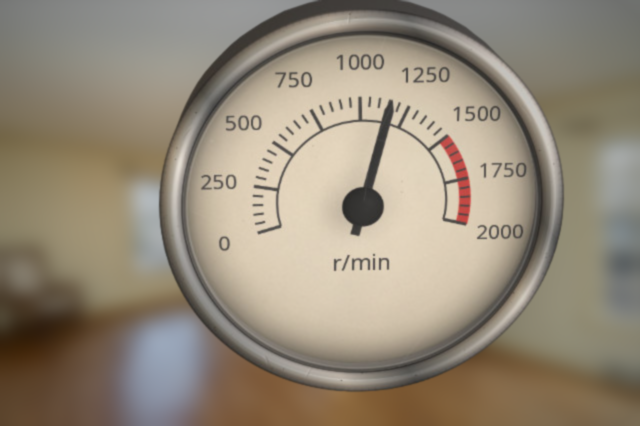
1150 rpm
